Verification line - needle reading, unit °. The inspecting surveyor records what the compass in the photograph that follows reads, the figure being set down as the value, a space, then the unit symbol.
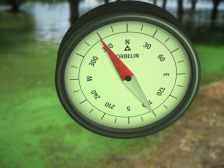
330 °
